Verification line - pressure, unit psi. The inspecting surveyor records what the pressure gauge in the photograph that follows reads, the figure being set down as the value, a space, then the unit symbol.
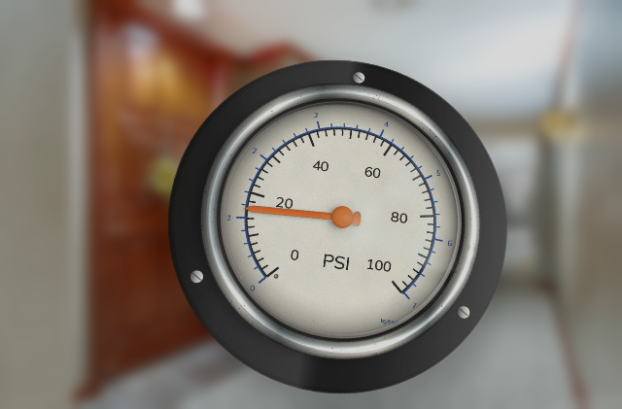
16 psi
